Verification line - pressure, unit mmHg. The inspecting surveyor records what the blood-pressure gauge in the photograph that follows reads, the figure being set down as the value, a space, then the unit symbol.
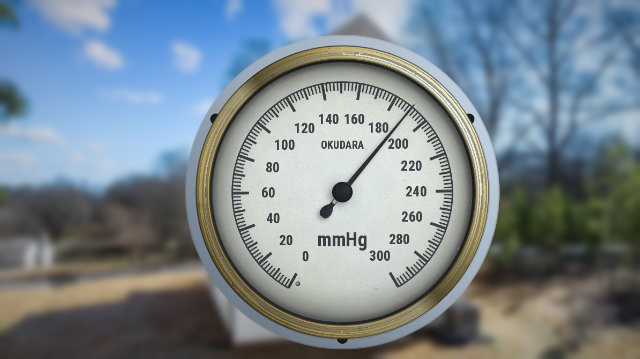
190 mmHg
